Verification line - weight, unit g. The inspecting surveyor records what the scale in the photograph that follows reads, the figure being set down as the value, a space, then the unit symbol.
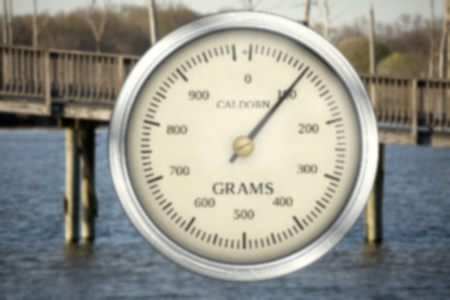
100 g
